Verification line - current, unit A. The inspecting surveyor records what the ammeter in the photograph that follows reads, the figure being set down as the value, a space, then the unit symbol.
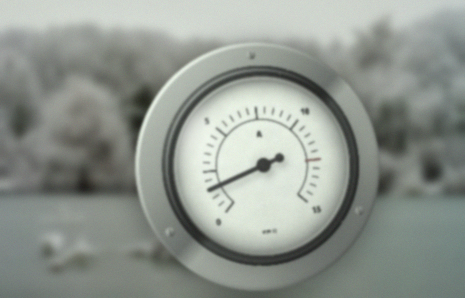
1.5 A
